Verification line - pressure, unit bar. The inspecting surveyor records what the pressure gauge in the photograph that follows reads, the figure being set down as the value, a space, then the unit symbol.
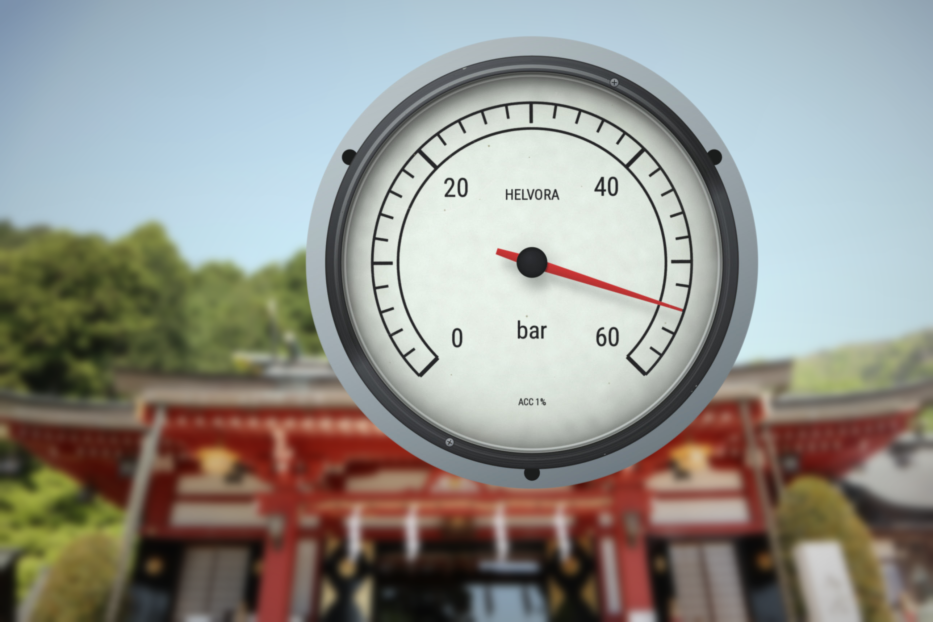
54 bar
